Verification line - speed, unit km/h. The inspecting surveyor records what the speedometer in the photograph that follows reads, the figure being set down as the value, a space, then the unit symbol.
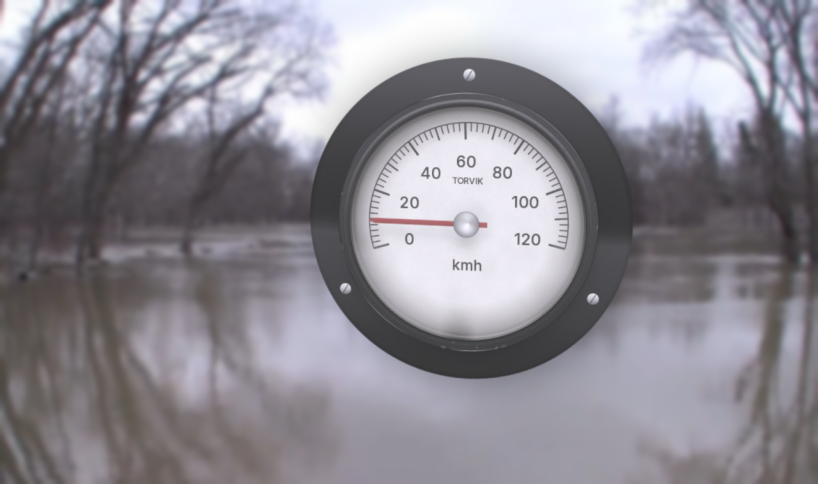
10 km/h
